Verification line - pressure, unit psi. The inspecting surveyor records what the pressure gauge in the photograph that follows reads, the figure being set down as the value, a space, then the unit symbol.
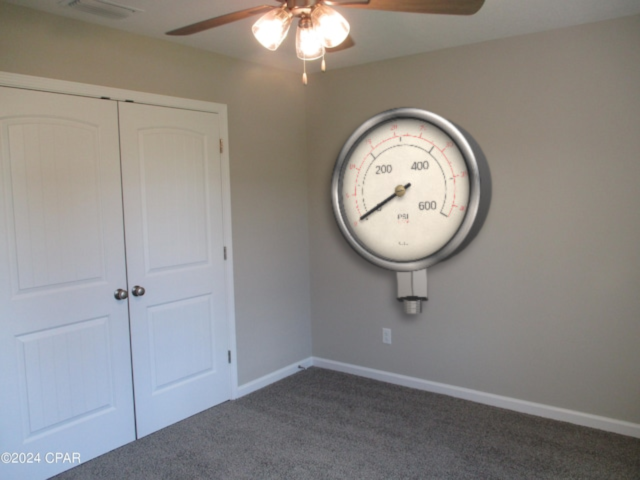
0 psi
